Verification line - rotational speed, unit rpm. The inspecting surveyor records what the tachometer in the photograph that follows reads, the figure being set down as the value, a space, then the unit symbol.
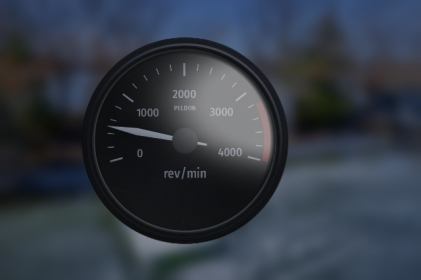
500 rpm
